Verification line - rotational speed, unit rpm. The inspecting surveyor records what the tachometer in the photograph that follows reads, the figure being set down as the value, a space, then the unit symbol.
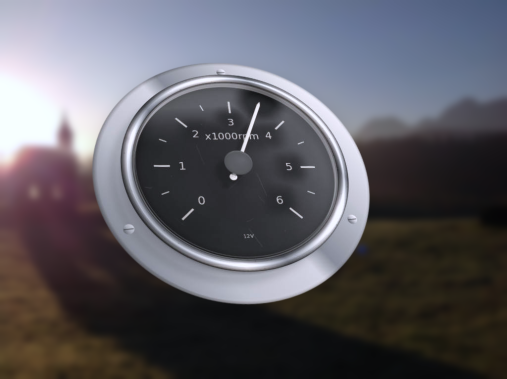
3500 rpm
